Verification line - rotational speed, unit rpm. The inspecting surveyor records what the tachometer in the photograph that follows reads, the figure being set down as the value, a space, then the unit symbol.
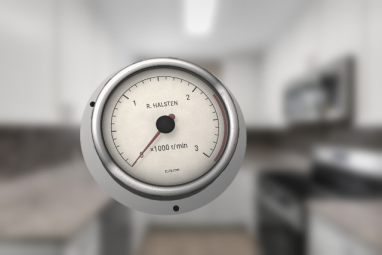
0 rpm
